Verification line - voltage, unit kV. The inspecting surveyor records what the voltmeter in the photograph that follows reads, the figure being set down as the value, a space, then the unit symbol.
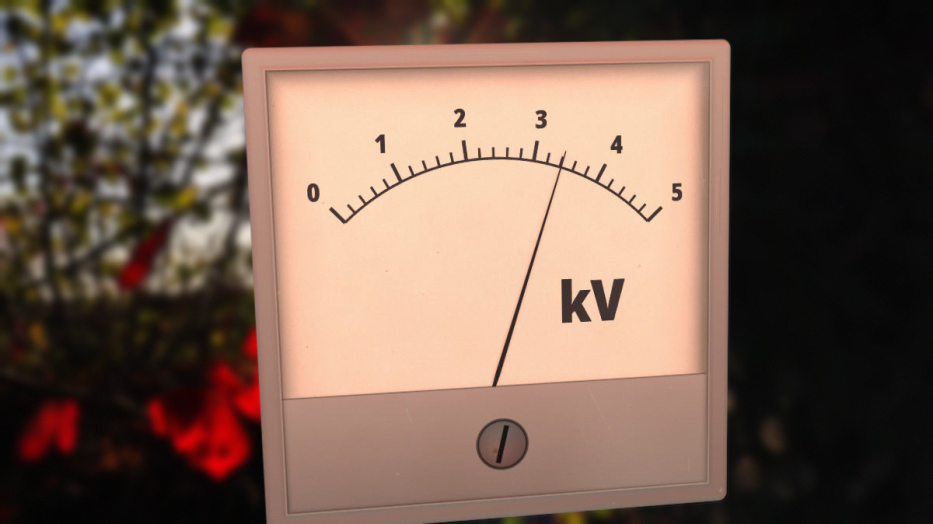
3.4 kV
